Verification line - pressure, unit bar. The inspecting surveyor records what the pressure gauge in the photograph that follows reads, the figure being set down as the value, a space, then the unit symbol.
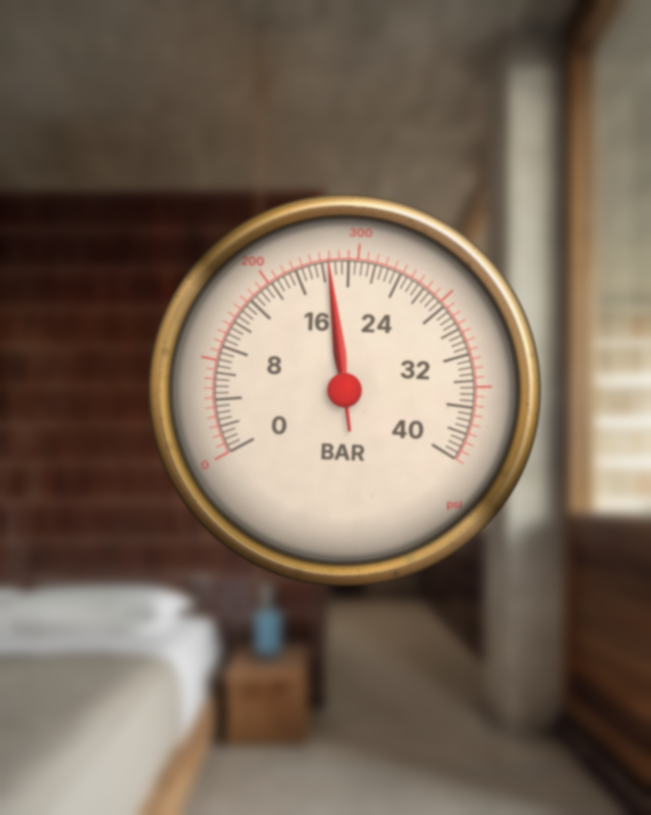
18.5 bar
